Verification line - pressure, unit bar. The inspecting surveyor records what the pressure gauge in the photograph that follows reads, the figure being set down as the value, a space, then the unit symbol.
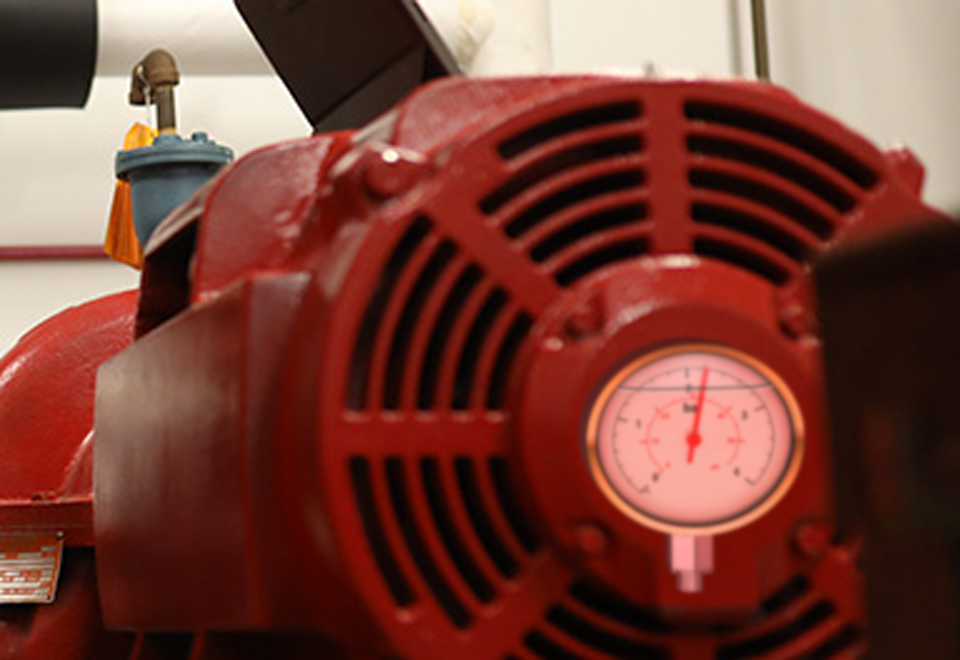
2.2 bar
